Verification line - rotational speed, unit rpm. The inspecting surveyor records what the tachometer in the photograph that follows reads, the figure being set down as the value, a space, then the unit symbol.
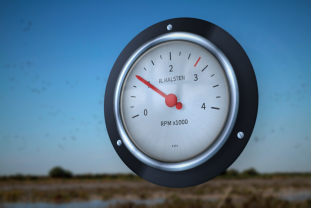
1000 rpm
